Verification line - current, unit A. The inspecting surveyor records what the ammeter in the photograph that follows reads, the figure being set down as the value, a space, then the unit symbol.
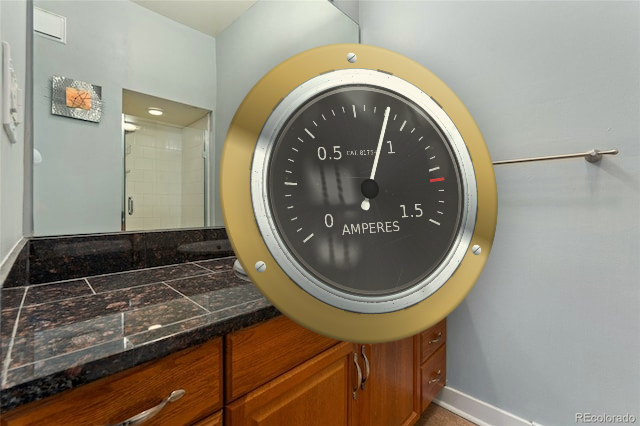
0.9 A
